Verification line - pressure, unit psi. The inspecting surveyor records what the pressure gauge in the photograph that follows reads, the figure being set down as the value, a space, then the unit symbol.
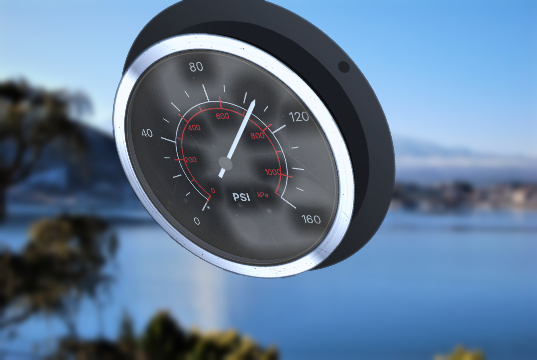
105 psi
